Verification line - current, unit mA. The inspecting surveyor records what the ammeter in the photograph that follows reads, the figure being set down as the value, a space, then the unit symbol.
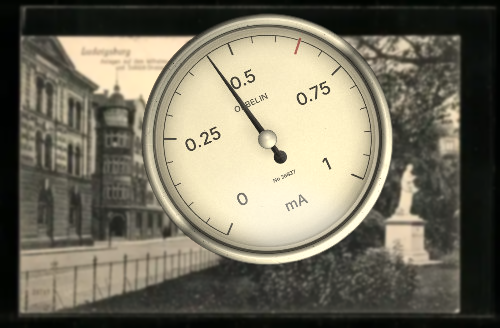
0.45 mA
